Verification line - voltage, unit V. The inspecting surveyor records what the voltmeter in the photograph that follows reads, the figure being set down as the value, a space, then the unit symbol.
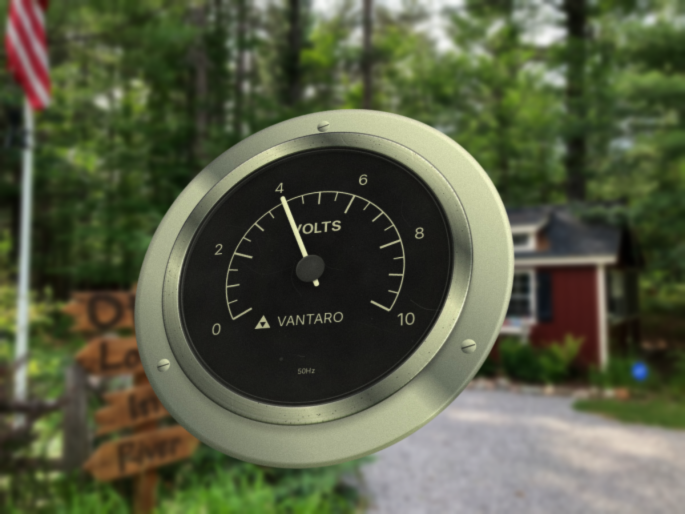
4 V
